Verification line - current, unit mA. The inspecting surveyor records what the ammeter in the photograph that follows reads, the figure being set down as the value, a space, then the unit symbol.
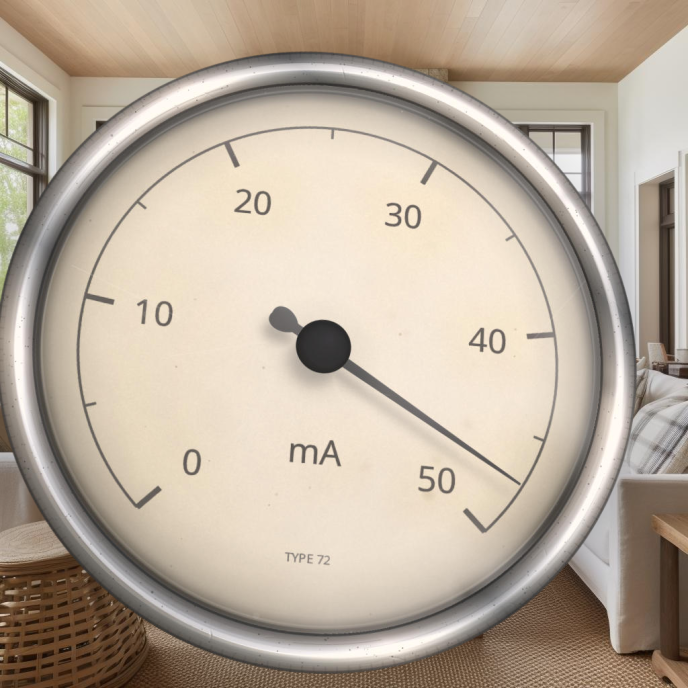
47.5 mA
